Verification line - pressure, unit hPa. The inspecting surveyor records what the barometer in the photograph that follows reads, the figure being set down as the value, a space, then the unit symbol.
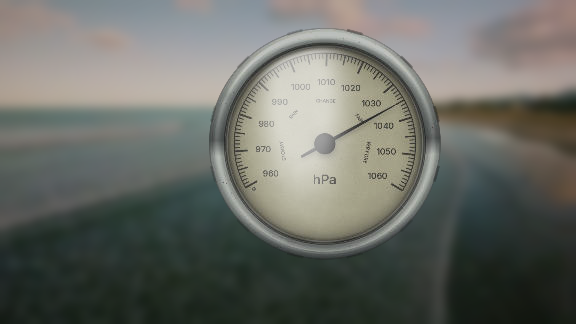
1035 hPa
